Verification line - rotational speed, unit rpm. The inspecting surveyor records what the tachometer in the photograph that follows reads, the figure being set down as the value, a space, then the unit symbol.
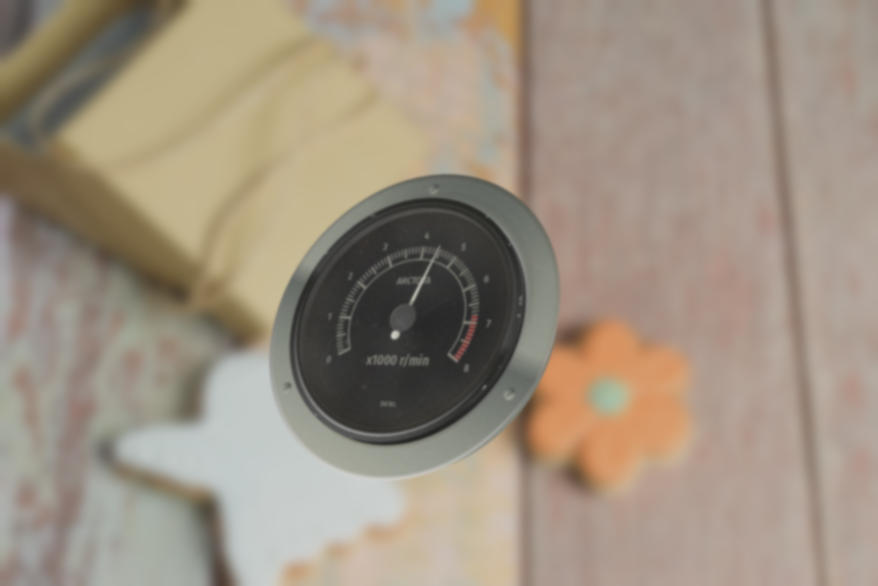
4500 rpm
